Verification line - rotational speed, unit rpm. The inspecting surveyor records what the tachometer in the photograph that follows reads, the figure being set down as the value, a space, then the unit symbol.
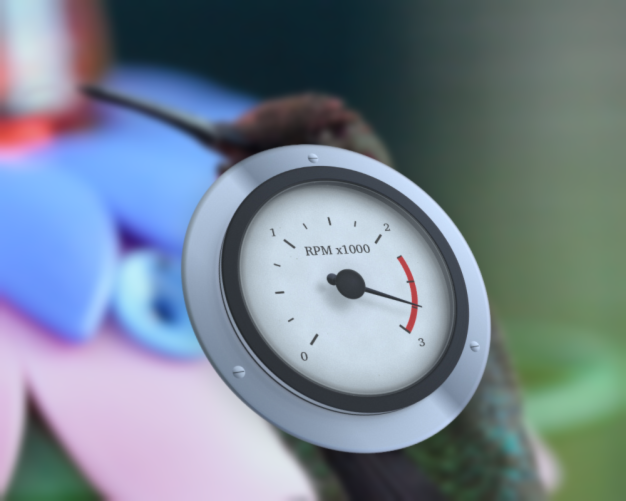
2750 rpm
